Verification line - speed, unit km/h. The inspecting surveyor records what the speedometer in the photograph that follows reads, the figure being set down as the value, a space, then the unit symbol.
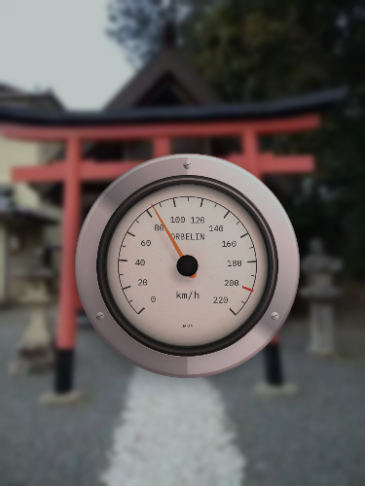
85 km/h
